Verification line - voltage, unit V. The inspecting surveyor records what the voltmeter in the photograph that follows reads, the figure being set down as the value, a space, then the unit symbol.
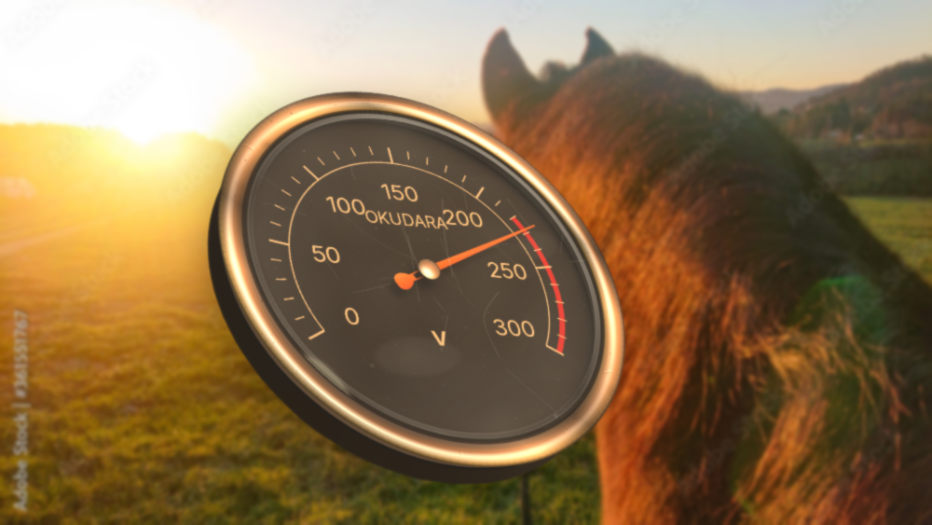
230 V
